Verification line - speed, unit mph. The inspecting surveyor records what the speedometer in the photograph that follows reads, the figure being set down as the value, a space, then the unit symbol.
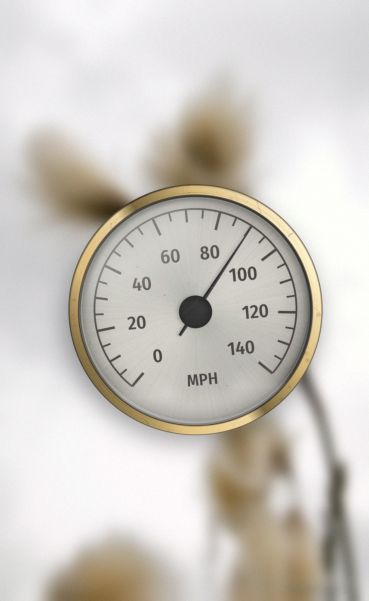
90 mph
